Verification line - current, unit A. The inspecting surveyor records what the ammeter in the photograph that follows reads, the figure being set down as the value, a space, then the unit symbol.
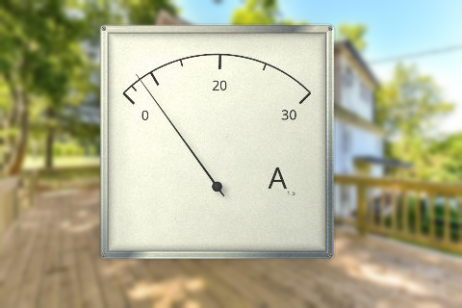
7.5 A
